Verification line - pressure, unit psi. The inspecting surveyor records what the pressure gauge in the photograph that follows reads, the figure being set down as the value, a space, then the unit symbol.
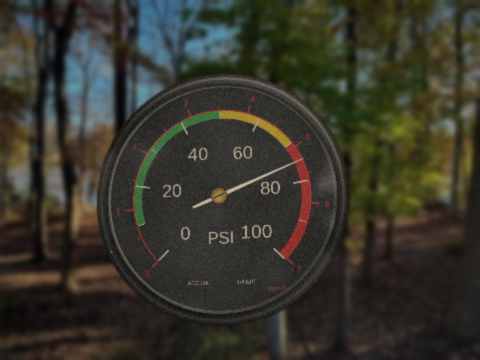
75 psi
